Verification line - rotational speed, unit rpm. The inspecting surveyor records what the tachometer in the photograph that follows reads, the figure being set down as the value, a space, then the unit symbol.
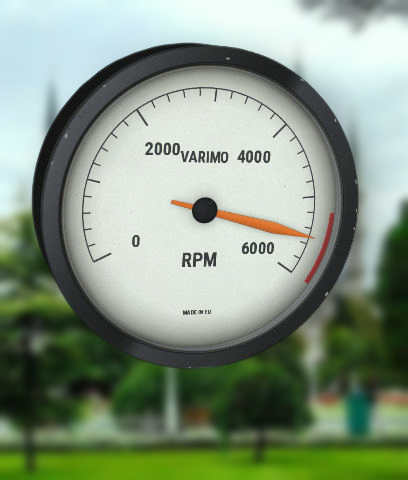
5500 rpm
